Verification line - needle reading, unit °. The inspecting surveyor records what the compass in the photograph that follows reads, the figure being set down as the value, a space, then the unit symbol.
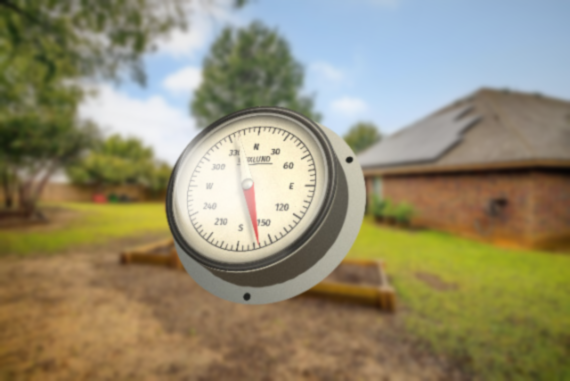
160 °
